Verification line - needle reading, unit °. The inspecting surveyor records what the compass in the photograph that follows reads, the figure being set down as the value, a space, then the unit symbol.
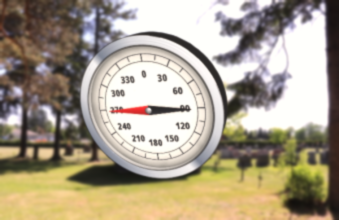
270 °
